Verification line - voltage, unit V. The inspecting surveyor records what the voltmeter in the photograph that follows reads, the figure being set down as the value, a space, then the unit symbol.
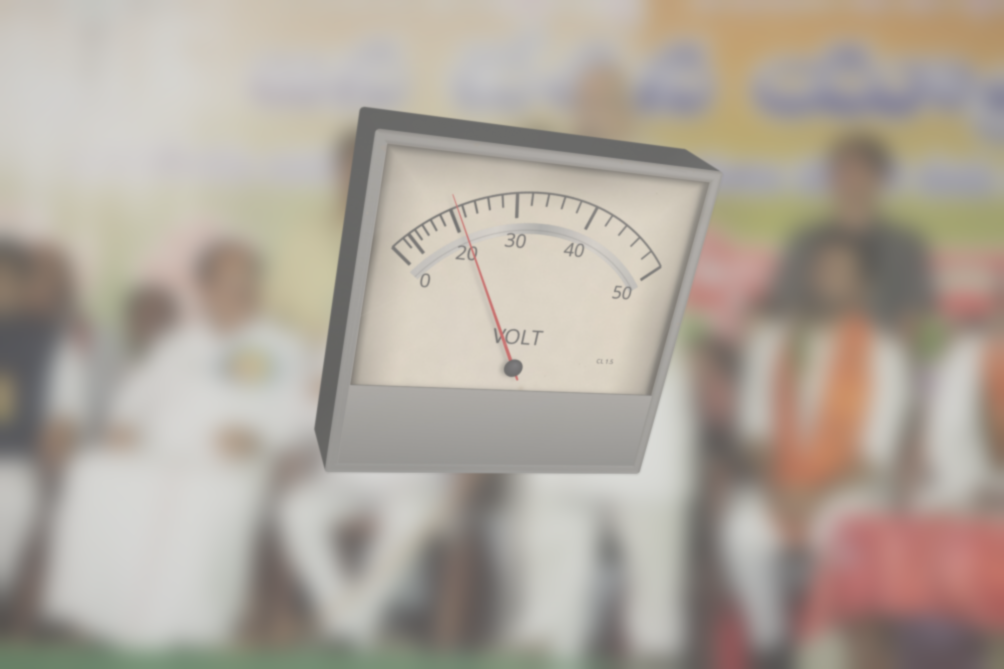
21 V
